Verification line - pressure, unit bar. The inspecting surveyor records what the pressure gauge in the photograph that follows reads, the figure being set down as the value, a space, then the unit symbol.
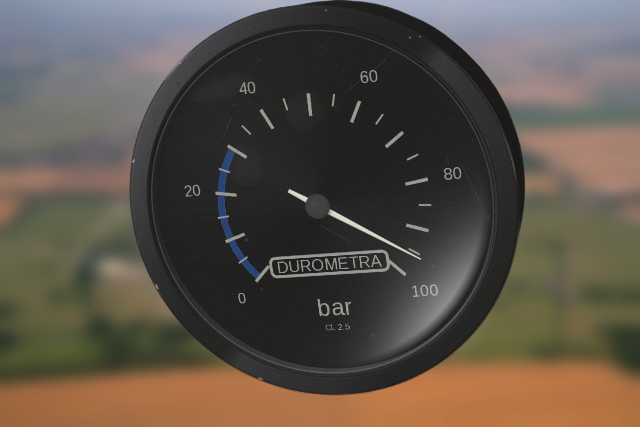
95 bar
